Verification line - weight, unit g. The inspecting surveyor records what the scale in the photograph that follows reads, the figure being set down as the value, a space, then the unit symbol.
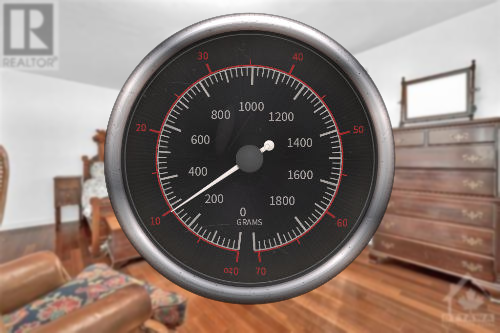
280 g
